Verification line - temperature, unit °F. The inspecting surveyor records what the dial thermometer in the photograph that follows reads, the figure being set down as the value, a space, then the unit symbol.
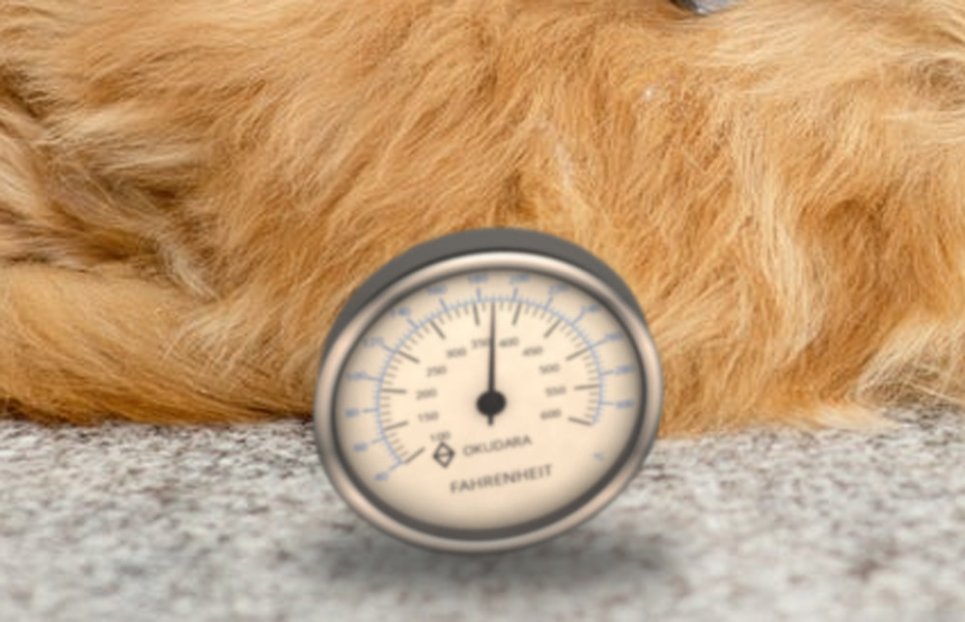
370 °F
